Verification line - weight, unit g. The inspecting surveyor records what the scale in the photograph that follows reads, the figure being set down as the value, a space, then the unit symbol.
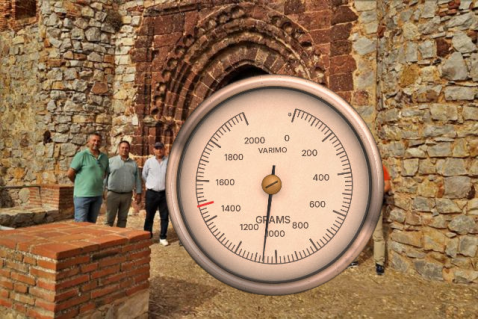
1060 g
